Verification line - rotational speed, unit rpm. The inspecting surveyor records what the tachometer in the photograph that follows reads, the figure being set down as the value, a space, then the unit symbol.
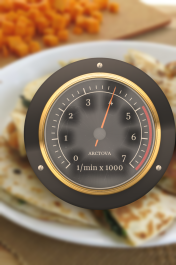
4000 rpm
